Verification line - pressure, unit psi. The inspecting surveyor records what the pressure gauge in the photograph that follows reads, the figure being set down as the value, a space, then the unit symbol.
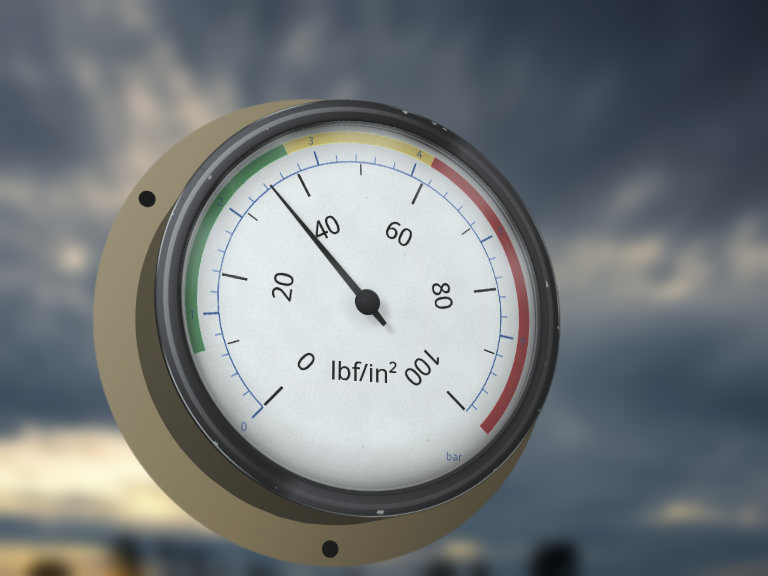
35 psi
